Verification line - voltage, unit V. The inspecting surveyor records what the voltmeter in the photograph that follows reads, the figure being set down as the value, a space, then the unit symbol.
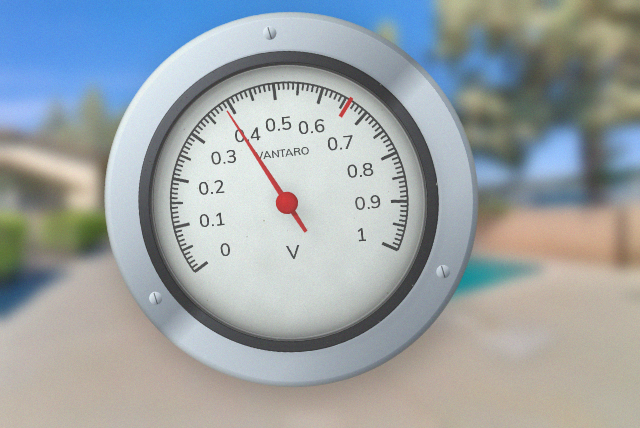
0.39 V
